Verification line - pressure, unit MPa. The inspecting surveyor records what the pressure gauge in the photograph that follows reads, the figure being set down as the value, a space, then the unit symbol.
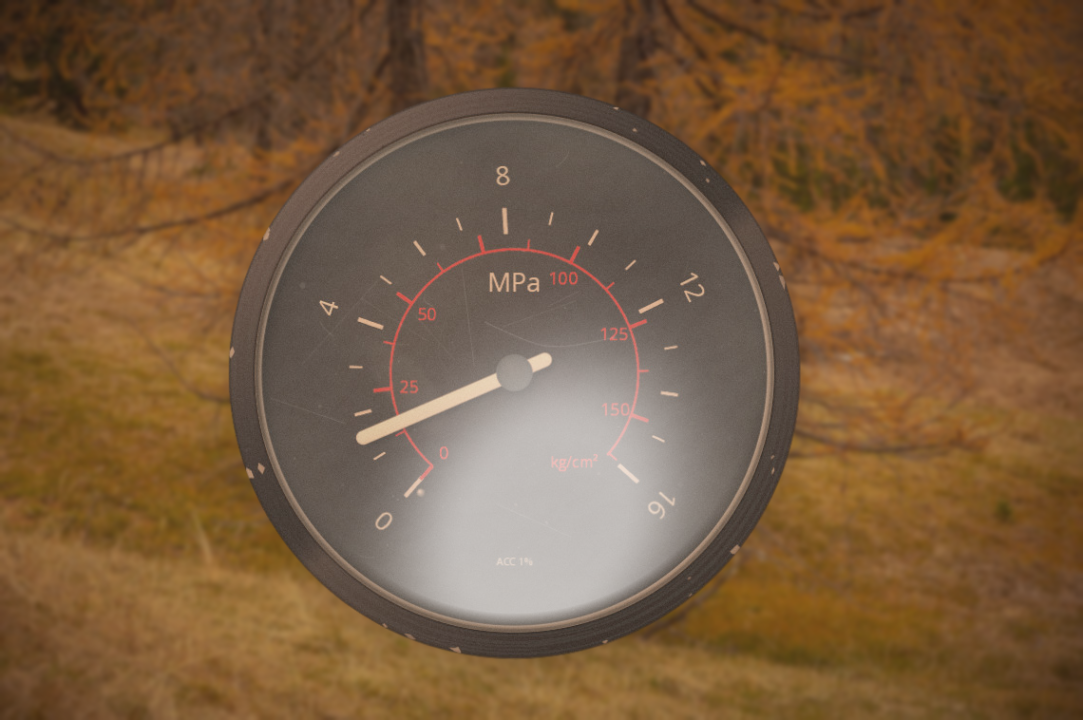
1.5 MPa
